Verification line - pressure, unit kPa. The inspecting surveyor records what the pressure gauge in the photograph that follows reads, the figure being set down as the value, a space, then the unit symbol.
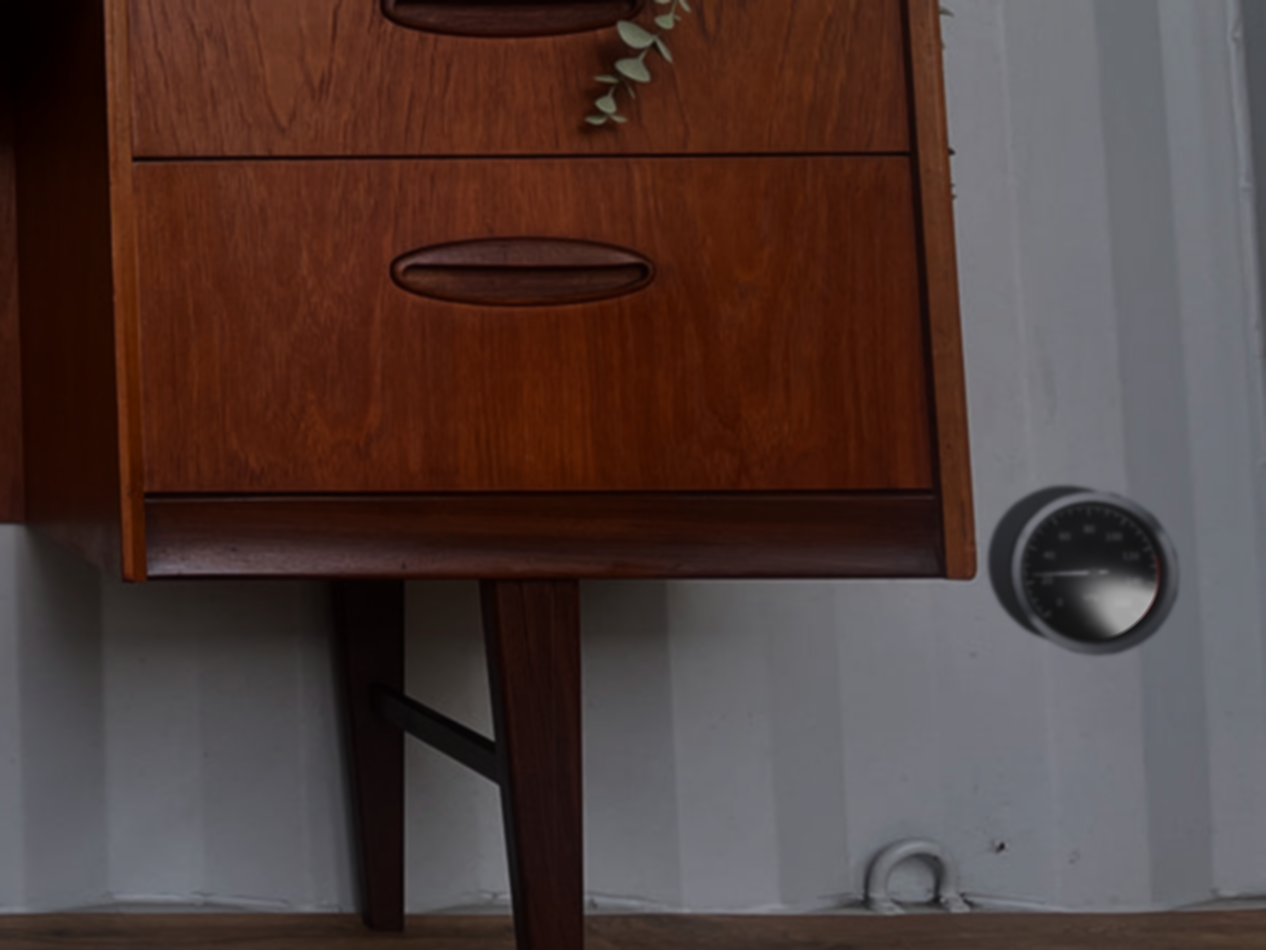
25 kPa
